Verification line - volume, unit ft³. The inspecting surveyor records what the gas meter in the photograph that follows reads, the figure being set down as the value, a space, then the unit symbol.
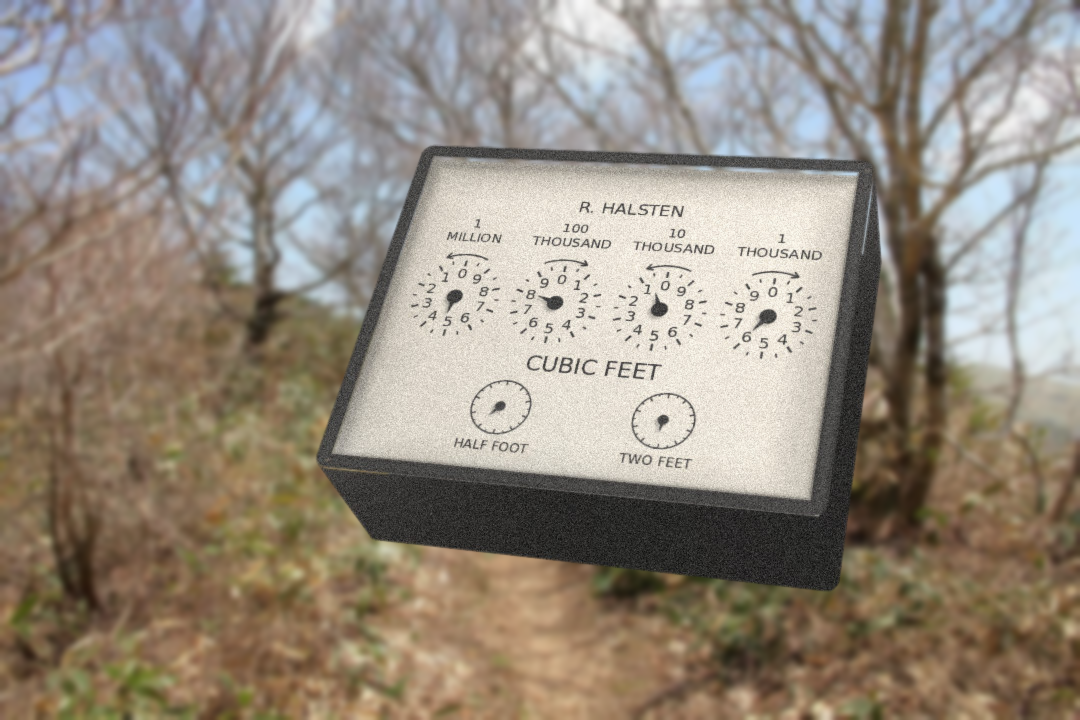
480600 ft³
